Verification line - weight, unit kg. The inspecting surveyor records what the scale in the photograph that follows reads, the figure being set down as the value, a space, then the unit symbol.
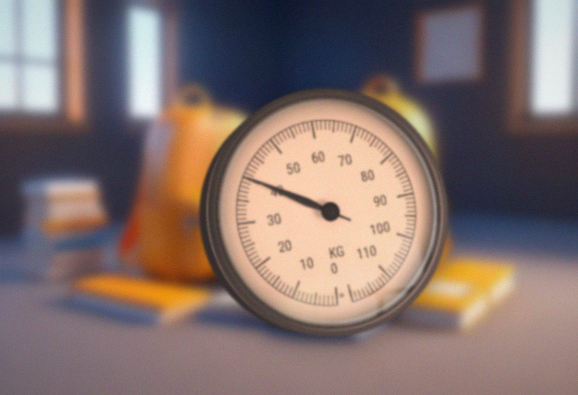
40 kg
